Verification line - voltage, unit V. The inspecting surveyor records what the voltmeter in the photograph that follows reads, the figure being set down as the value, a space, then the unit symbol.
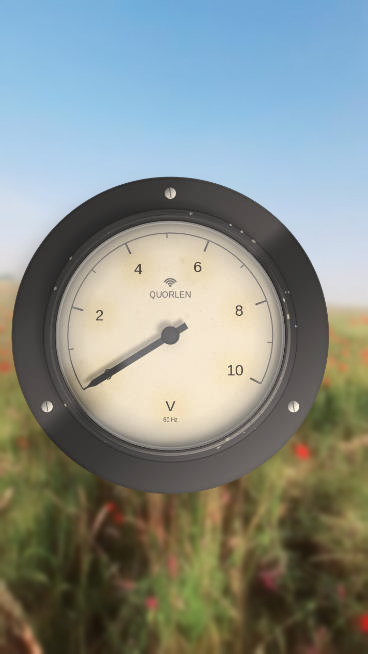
0 V
